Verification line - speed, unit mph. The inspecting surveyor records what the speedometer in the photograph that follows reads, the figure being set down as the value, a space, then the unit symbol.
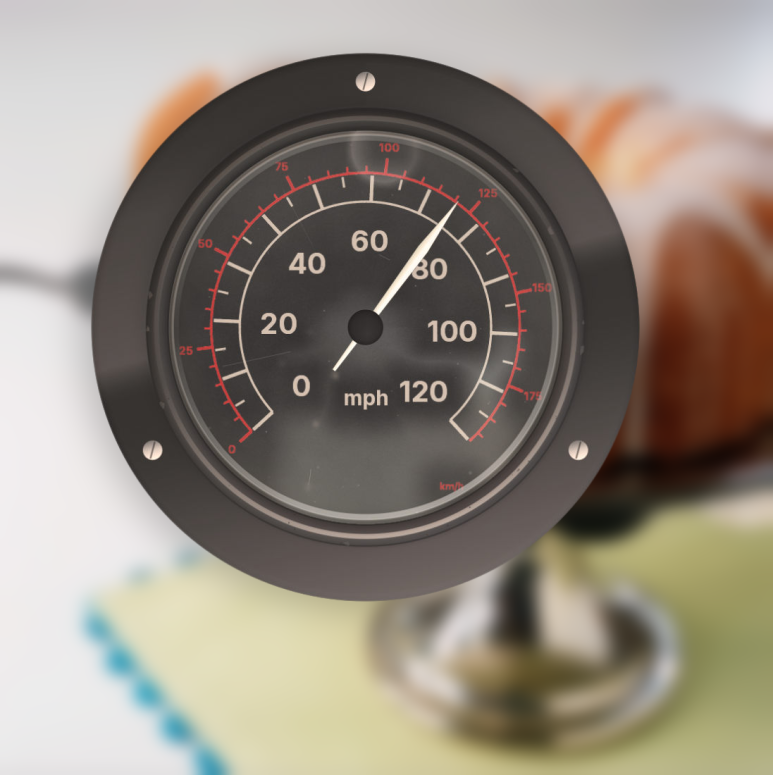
75 mph
